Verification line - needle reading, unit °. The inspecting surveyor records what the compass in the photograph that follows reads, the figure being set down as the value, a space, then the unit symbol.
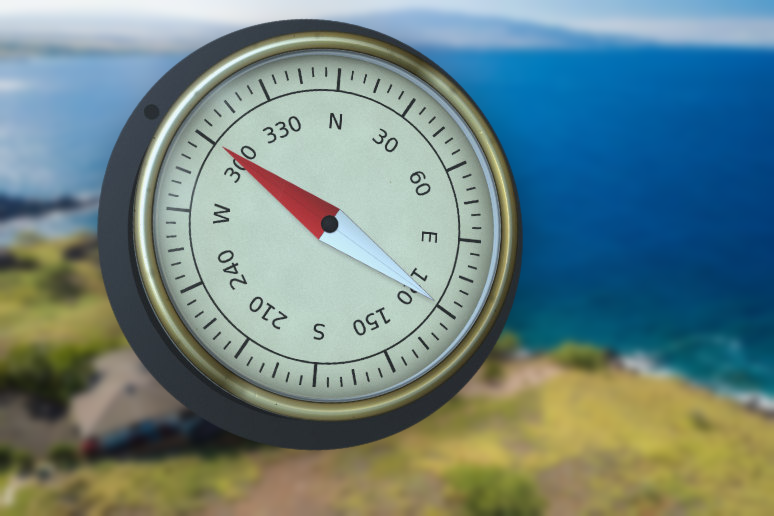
300 °
